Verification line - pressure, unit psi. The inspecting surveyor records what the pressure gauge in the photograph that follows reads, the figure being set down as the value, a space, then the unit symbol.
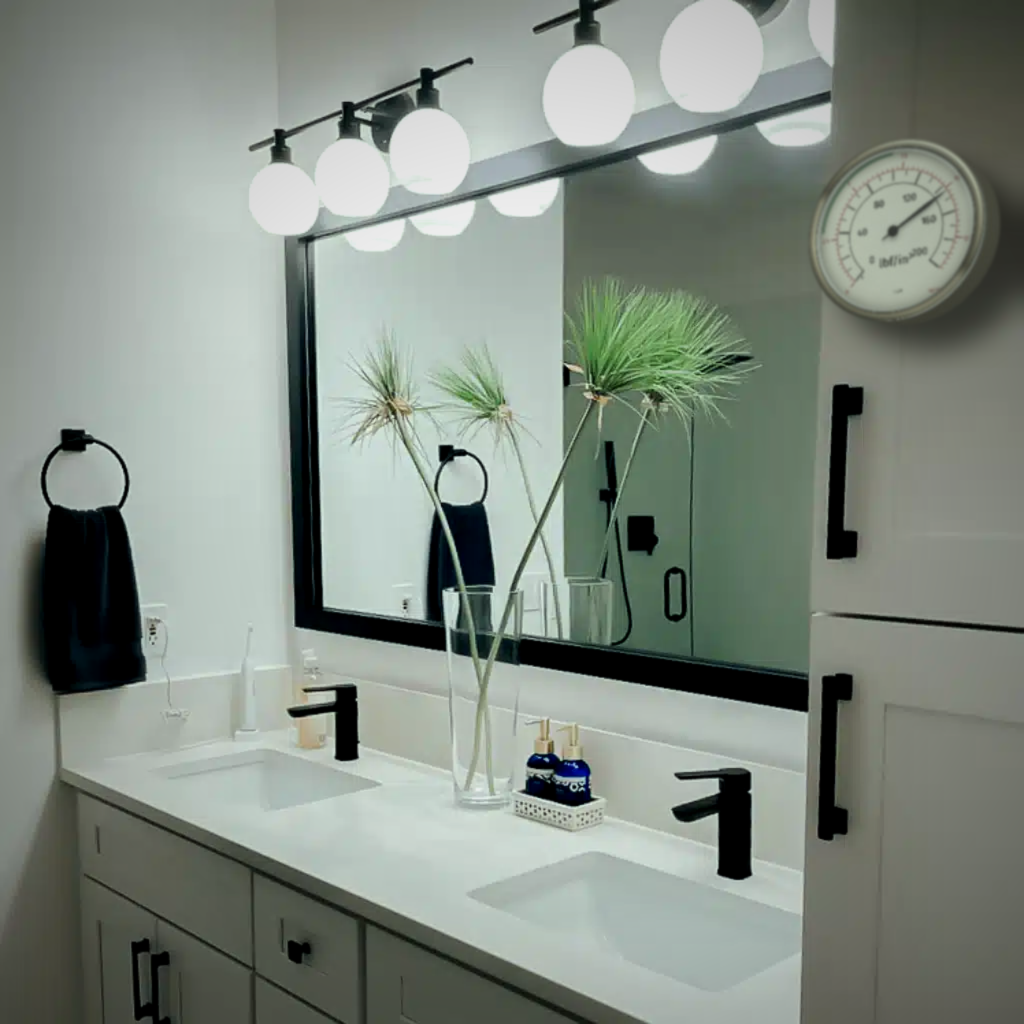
145 psi
